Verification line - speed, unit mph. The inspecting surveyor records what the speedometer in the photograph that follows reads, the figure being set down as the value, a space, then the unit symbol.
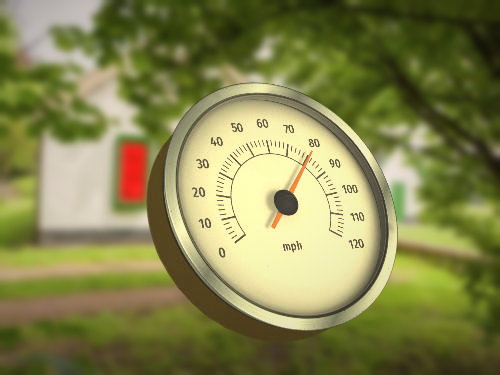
80 mph
